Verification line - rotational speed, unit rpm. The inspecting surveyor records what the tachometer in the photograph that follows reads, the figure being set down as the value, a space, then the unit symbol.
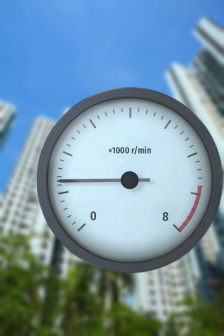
1300 rpm
